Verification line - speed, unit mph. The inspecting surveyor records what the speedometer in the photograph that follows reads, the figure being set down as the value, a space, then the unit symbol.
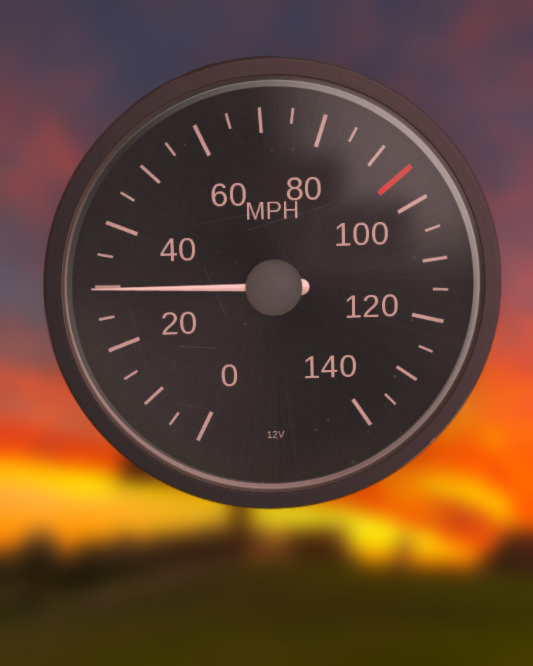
30 mph
